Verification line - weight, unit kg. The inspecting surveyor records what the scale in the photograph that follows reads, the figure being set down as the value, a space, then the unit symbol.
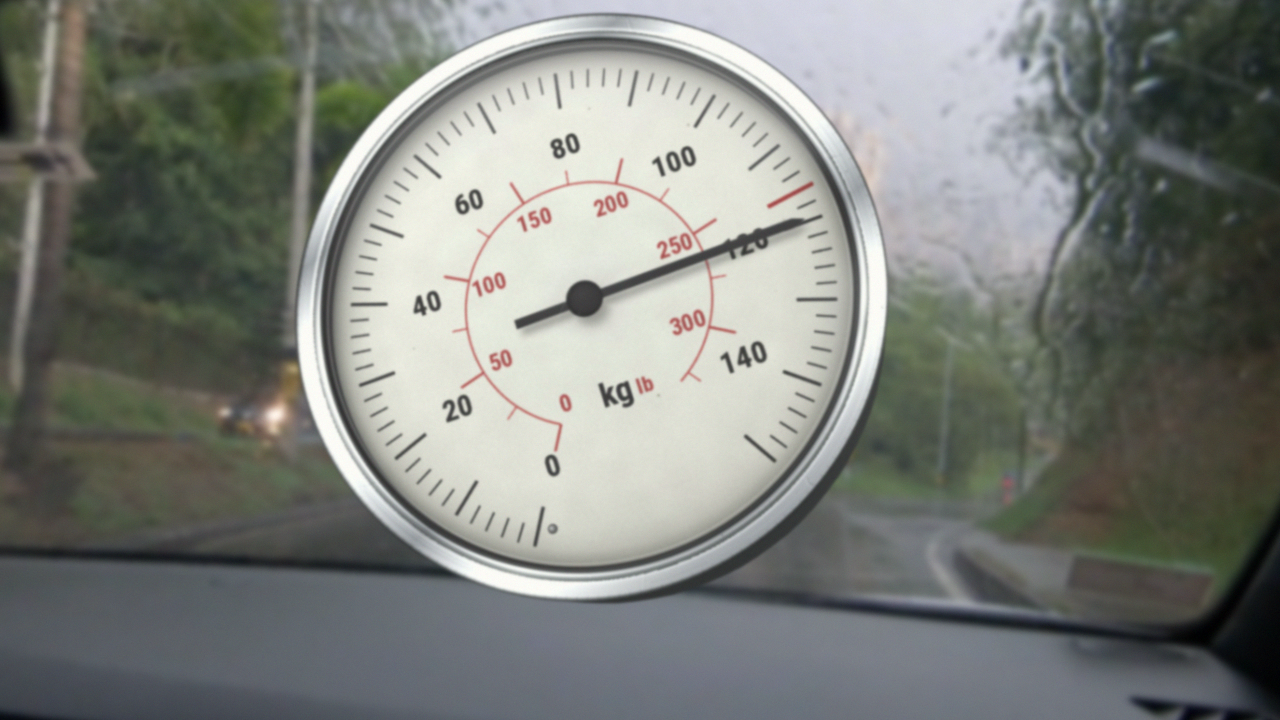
120 kg
